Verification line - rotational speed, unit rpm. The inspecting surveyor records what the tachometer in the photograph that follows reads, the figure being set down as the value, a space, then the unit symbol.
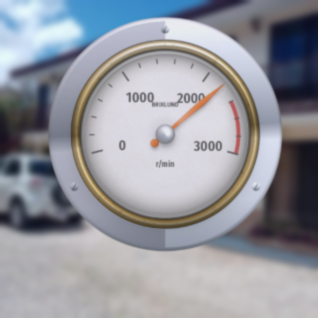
2200 rpm
